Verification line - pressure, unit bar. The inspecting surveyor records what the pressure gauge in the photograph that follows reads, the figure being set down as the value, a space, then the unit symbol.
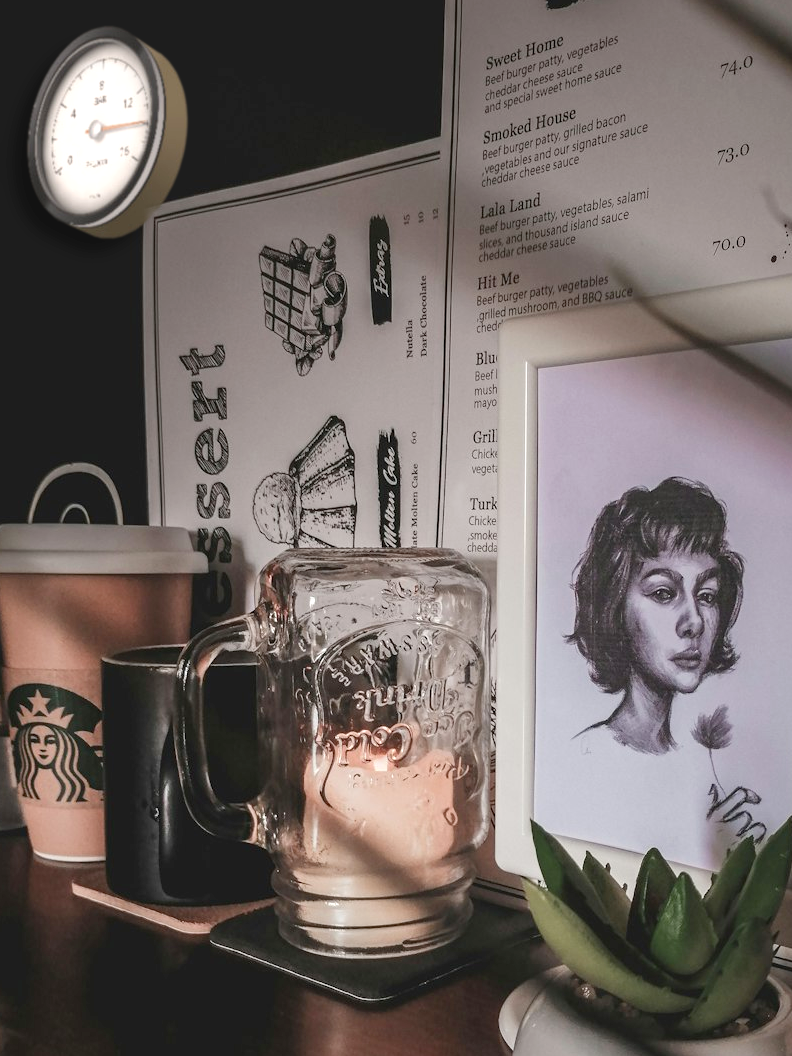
14 bar
